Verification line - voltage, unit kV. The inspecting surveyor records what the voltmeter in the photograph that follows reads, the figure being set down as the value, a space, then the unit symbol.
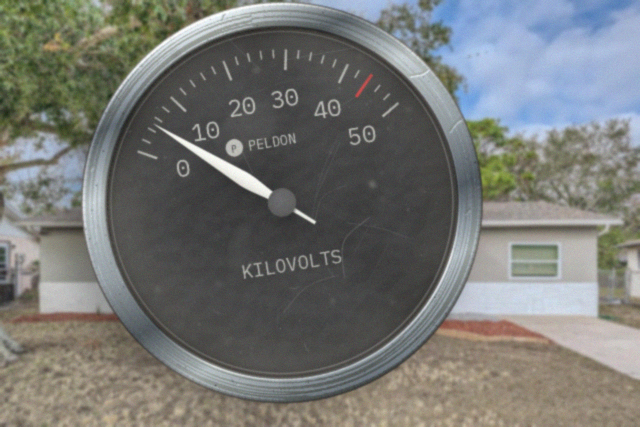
5 kV
